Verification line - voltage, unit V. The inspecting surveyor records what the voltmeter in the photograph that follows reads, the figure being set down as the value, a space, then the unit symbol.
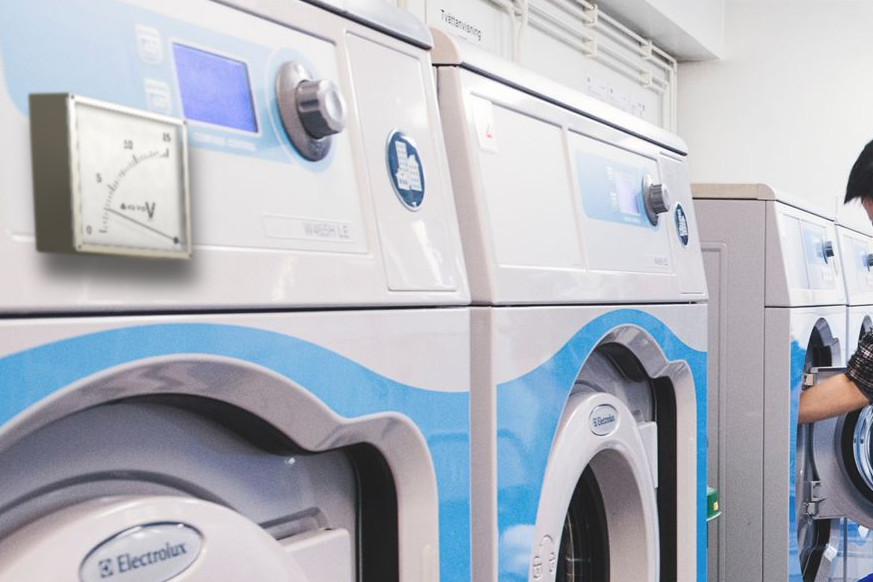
2.5 V
